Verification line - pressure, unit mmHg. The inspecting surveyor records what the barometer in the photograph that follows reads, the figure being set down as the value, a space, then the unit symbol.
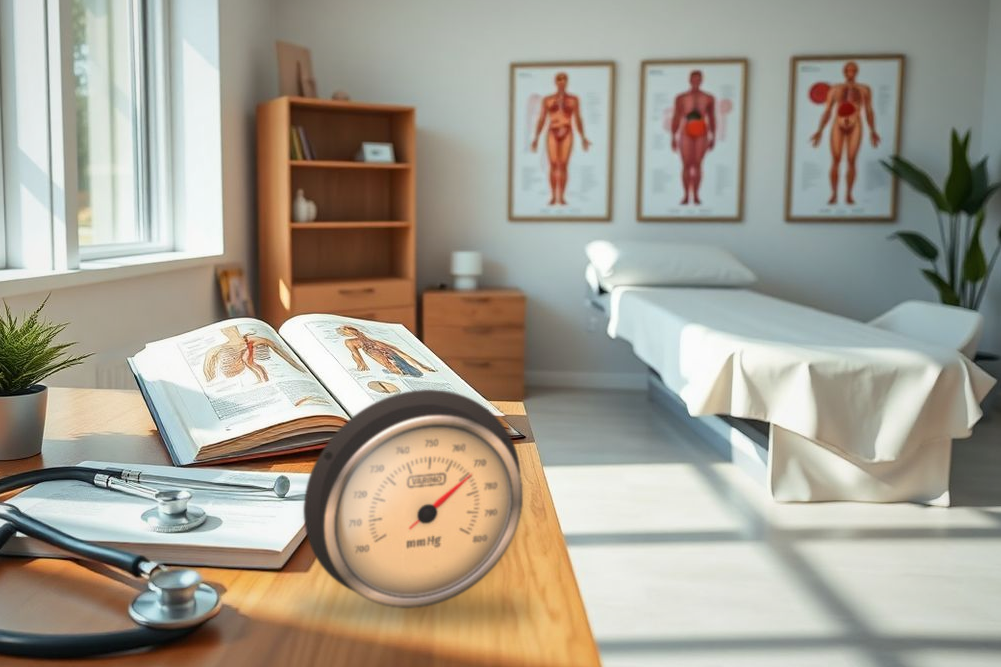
770 mmHg
